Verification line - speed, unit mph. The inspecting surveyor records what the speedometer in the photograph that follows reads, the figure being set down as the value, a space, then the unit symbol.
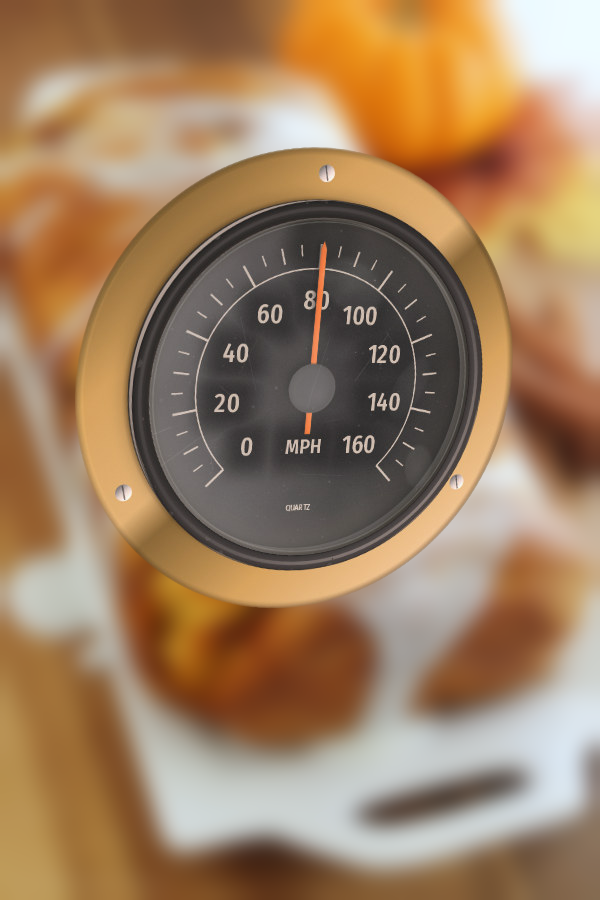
80 mph
